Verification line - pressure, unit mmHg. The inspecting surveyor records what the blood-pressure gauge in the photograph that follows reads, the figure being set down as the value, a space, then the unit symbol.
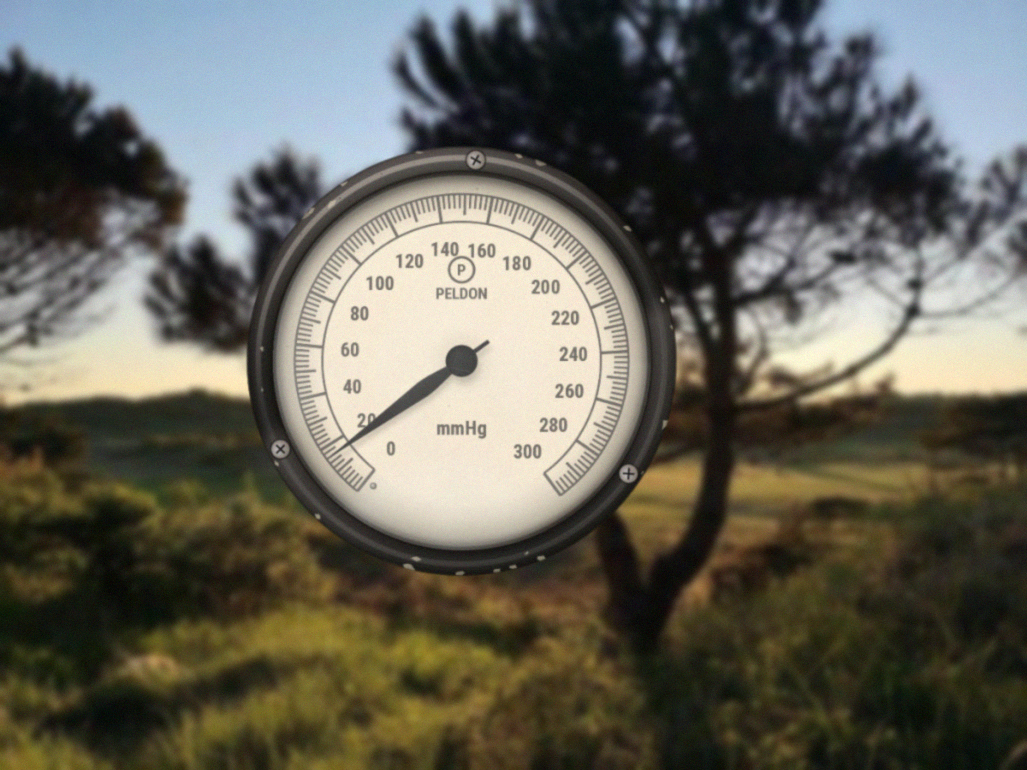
16 mmHg
